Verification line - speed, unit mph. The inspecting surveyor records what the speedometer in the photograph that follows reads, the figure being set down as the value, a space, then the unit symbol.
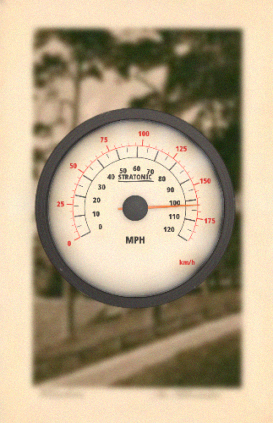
102.5 mph
